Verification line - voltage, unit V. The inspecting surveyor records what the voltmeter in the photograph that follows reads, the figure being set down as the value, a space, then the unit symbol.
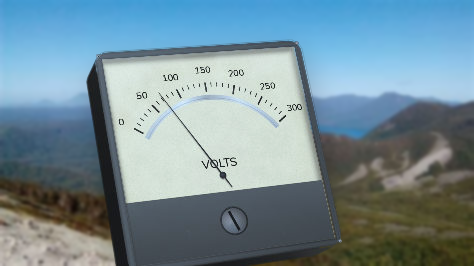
70 V
